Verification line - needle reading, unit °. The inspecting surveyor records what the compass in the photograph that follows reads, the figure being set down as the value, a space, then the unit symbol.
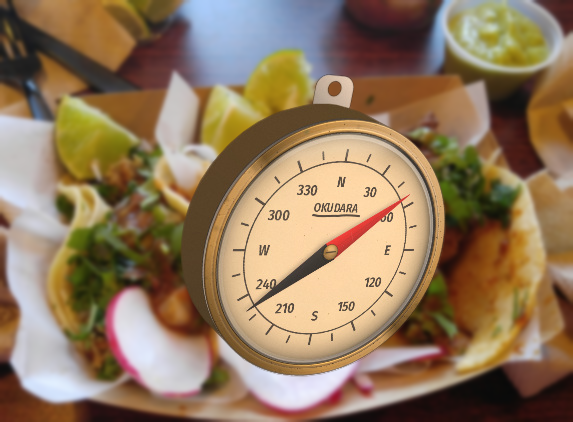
52.5 °
